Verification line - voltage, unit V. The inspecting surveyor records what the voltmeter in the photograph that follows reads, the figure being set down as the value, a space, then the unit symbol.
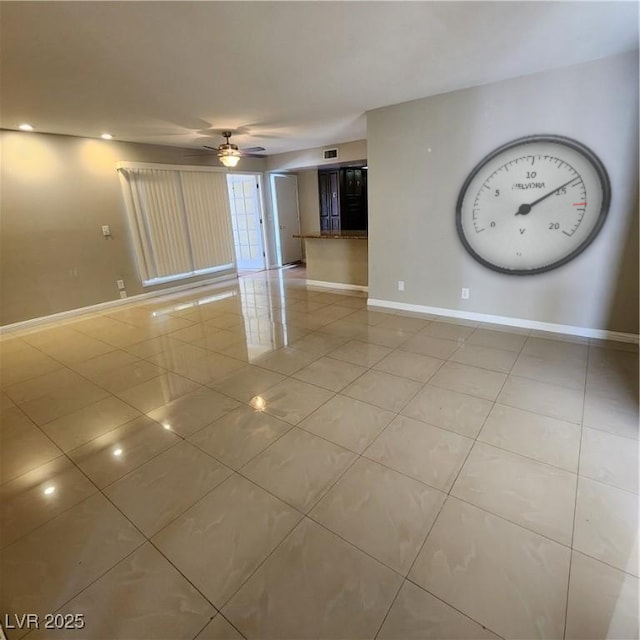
14.5 V
